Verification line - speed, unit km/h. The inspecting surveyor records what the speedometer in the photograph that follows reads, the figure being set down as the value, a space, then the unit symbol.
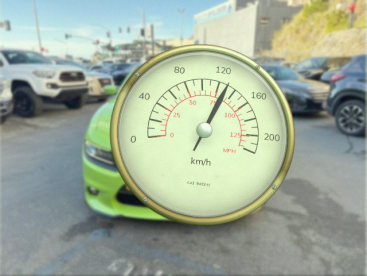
130 km/h
